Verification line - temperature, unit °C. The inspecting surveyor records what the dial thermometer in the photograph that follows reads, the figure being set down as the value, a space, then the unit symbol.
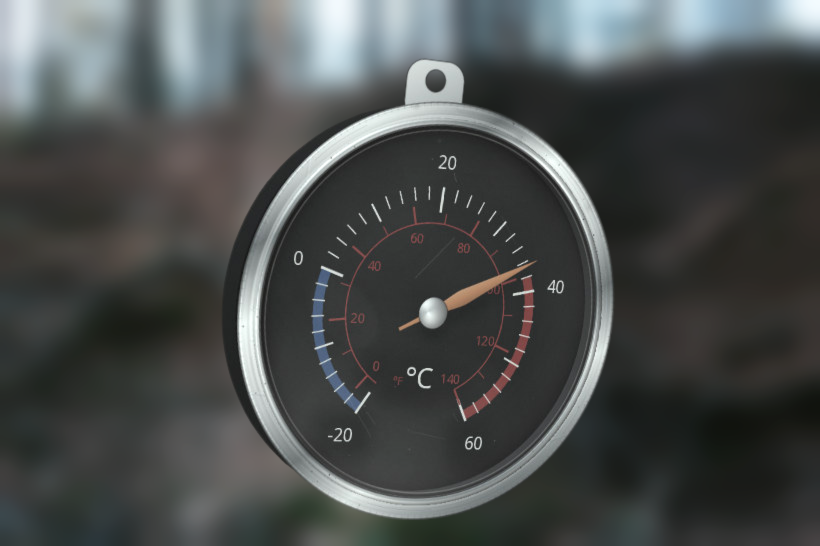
36 °C
